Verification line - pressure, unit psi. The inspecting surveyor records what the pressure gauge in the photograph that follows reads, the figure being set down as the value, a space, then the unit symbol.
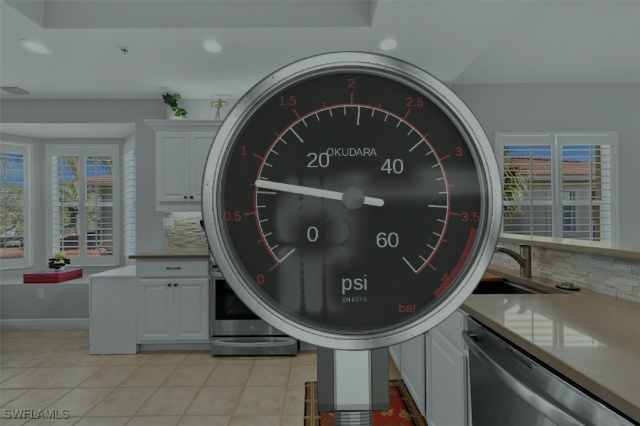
11 psi
